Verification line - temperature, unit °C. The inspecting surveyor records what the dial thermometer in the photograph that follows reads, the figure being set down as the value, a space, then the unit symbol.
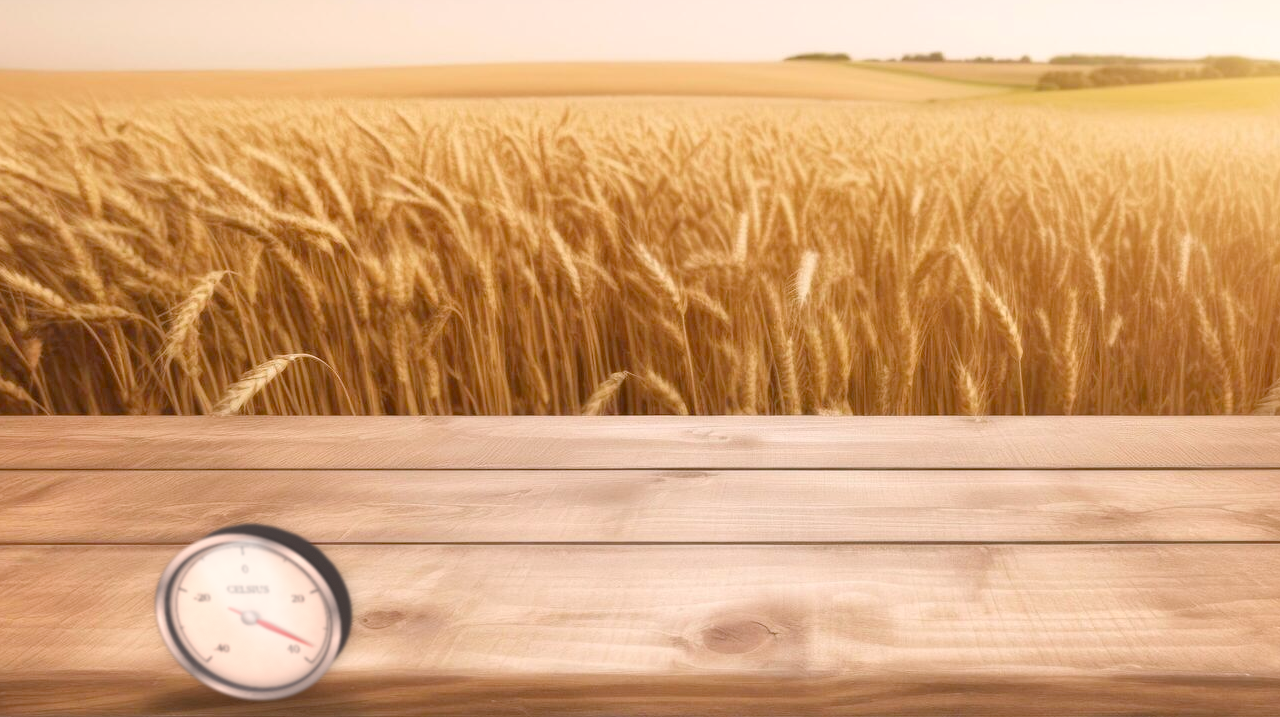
35 °C
